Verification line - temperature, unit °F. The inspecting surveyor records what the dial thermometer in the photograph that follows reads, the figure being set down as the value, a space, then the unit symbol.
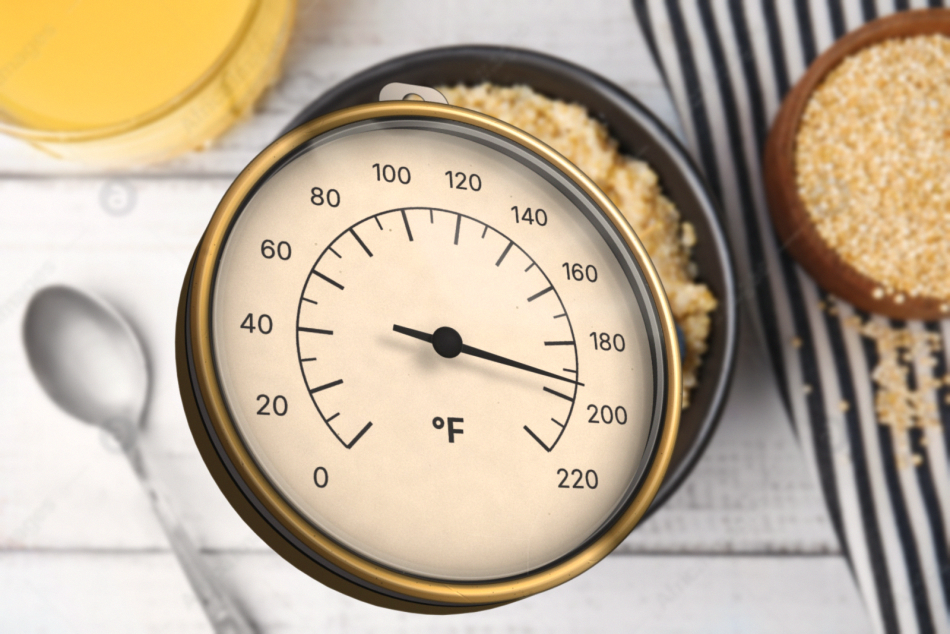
195 °F
